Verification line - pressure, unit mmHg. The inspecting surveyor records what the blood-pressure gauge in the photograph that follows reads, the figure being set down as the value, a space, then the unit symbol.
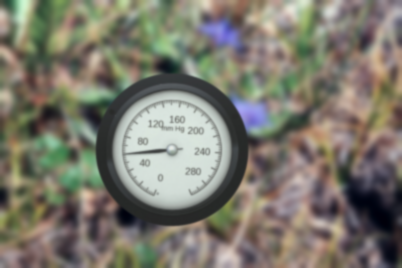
60 mmHg
